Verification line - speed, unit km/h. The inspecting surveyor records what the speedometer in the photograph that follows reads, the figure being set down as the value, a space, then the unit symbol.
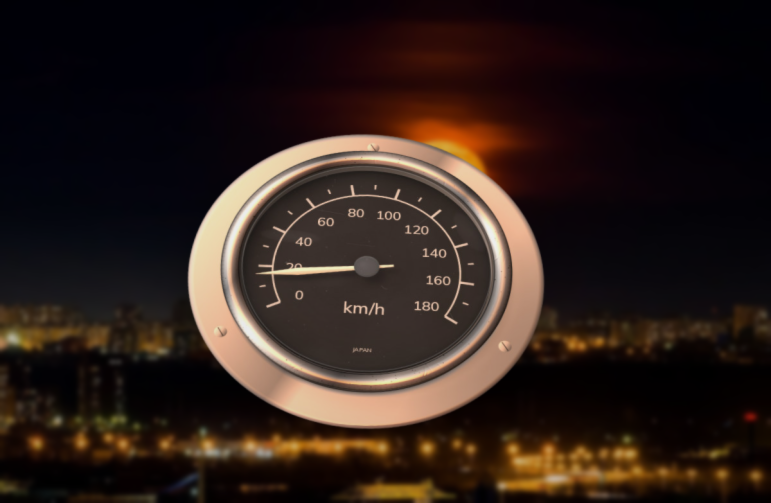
15 km/h
